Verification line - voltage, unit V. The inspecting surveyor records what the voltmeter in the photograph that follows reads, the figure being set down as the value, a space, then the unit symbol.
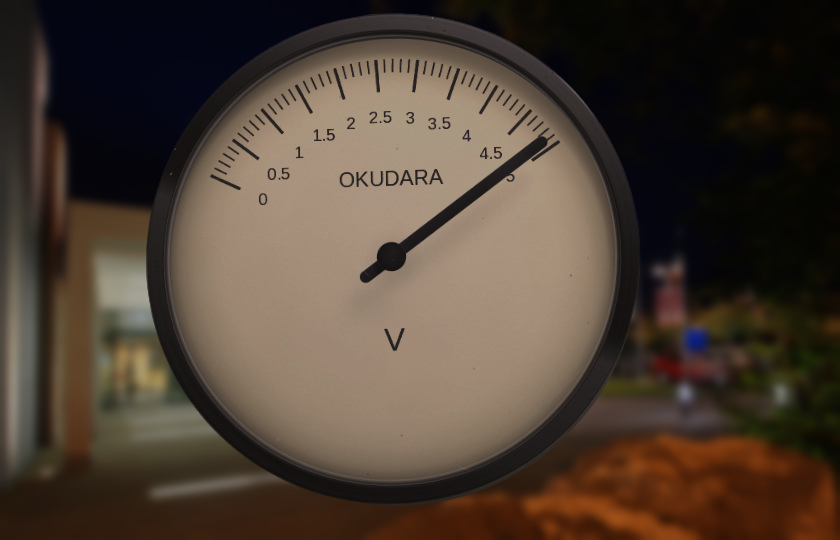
4.9 V
